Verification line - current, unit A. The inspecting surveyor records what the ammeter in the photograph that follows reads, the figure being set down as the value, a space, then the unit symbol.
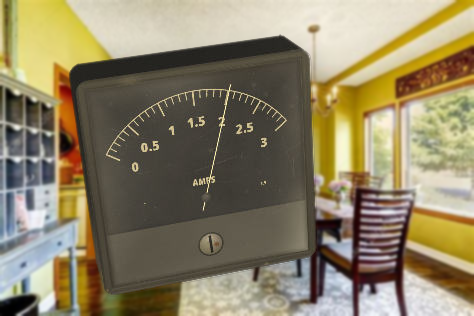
2 A
